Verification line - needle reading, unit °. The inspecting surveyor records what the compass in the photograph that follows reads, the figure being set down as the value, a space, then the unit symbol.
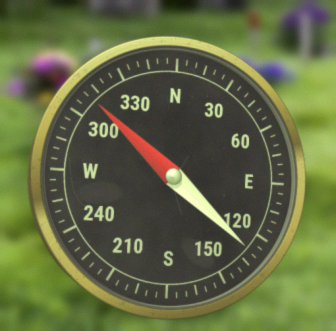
310 °
